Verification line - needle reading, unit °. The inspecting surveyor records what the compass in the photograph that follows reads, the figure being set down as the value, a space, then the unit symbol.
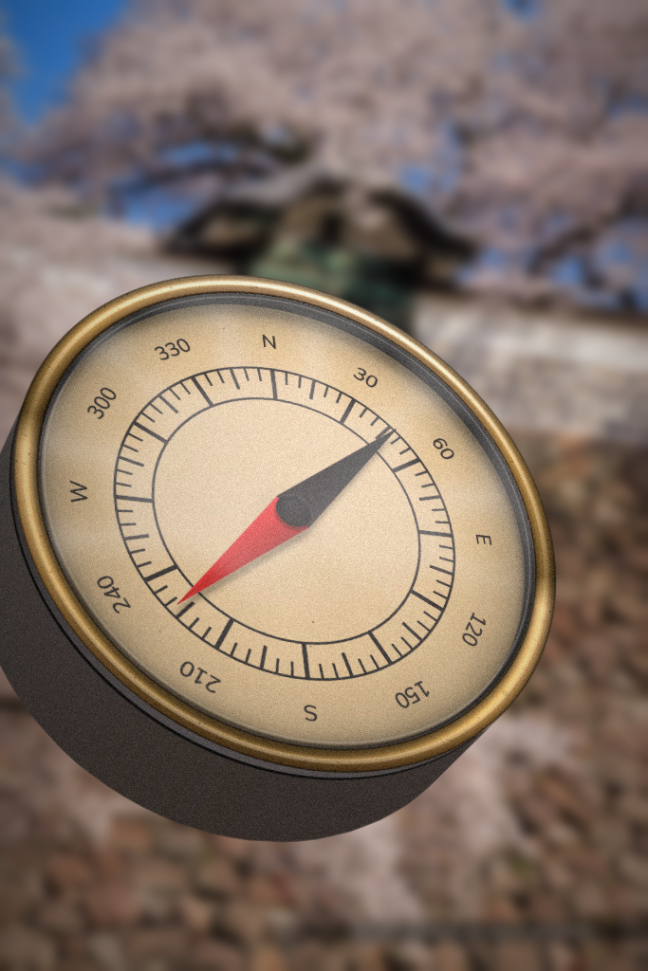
227.5 °
